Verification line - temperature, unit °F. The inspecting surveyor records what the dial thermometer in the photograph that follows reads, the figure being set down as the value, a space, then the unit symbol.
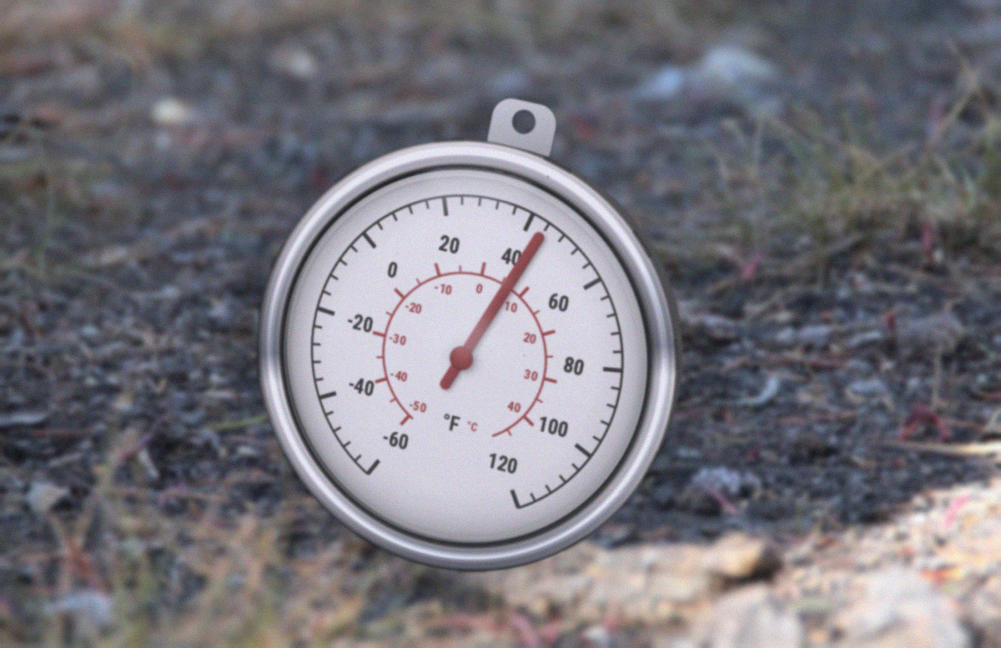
44 °F
